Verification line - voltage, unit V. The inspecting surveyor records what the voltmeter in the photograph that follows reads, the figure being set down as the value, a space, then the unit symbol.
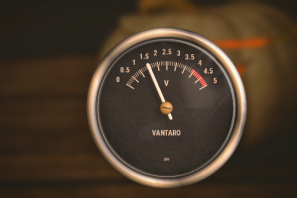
1.5 V
